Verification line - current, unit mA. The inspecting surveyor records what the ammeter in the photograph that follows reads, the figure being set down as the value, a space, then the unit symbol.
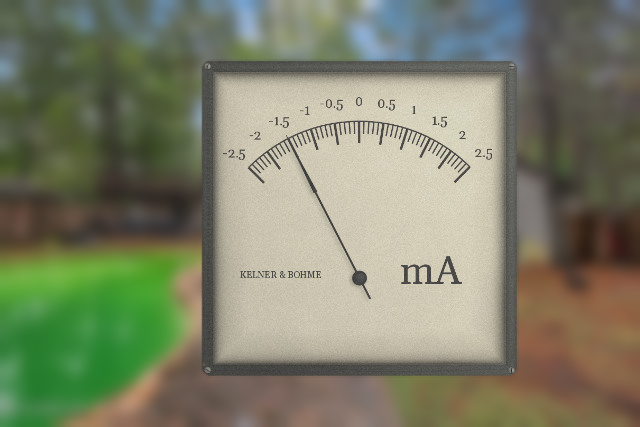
-1.5 mA
